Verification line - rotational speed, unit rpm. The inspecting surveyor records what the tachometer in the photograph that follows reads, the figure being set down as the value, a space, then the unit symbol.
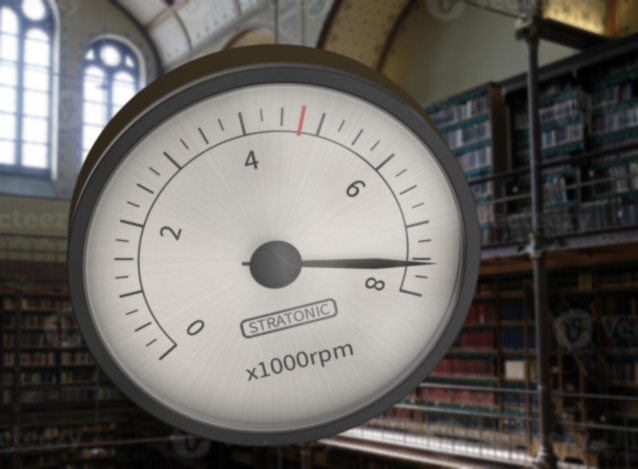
7500 rpm
